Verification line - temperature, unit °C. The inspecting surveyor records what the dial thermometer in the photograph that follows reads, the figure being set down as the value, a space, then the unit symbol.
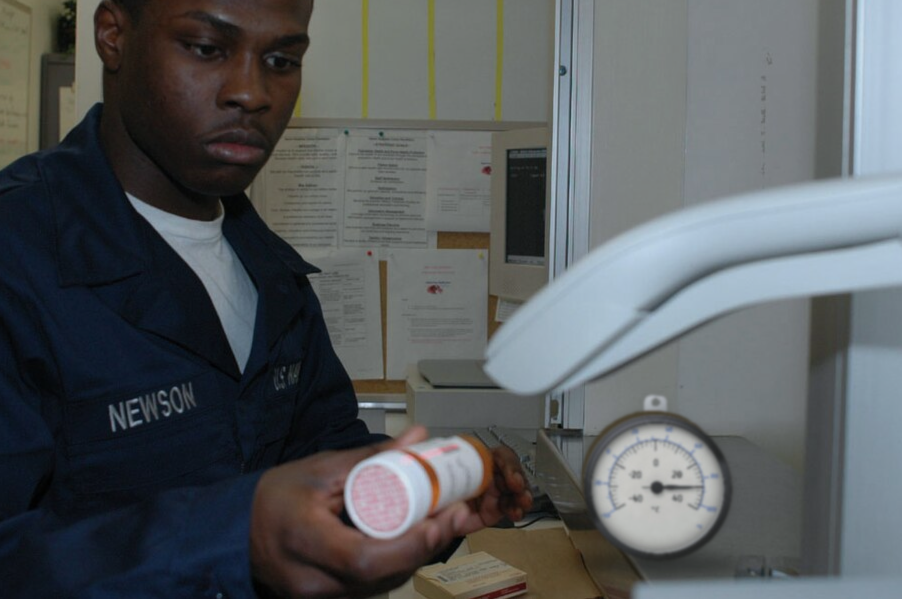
30 °C
